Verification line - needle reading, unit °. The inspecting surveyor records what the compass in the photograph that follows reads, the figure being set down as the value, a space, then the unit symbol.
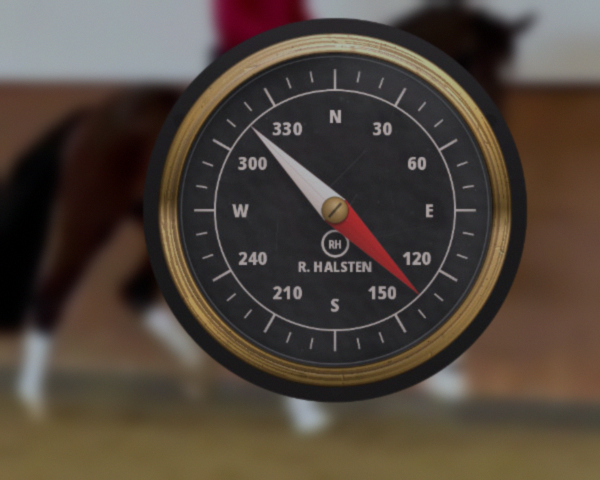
135 °
